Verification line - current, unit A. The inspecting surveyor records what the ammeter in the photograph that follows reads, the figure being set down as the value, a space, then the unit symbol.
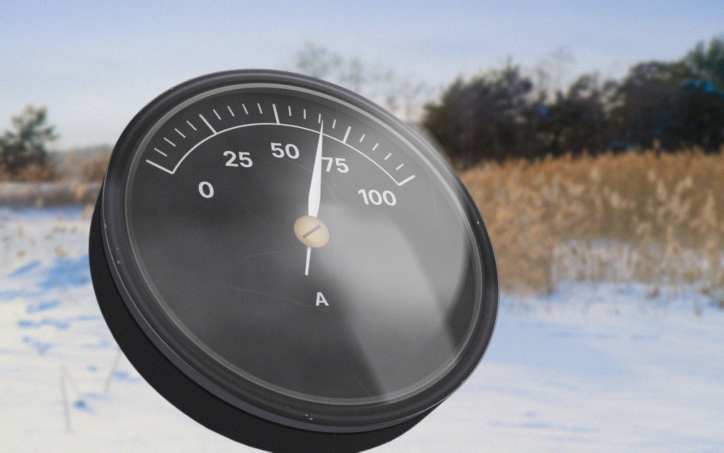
65 A
